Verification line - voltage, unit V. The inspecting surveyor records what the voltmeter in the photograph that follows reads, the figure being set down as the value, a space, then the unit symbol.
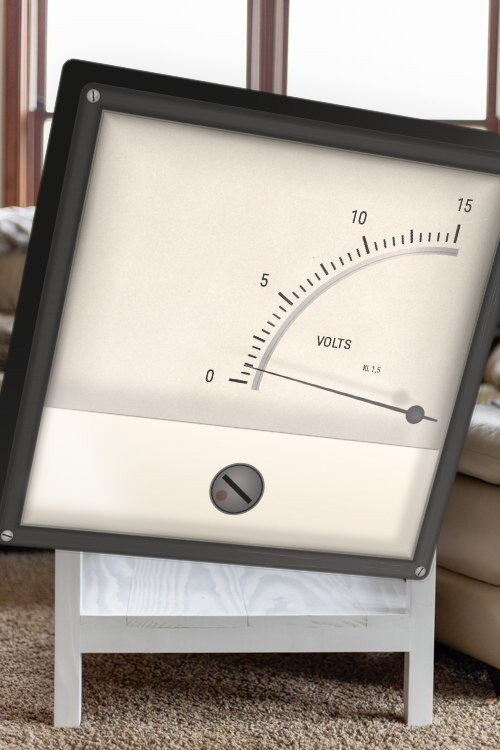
1 V
